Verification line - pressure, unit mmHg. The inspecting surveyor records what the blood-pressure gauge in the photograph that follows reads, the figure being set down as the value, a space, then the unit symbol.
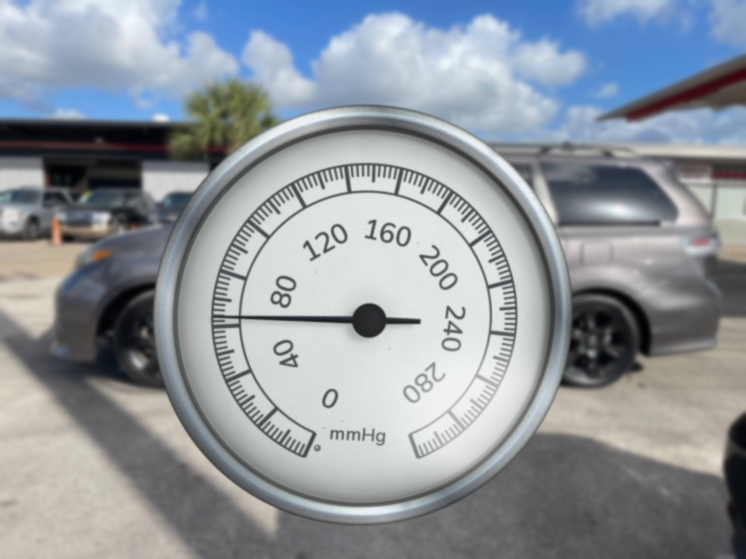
64 mmHg
